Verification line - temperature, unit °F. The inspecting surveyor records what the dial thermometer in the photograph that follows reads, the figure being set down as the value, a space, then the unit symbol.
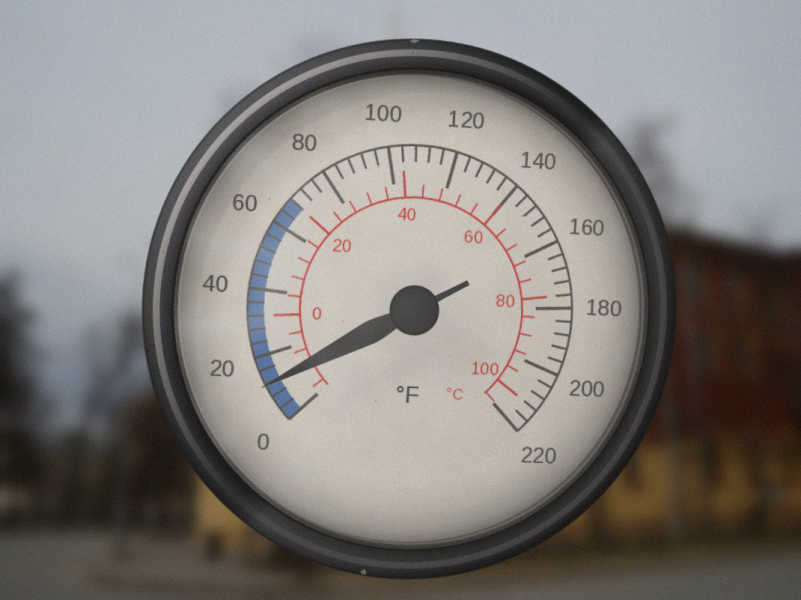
12 °F
